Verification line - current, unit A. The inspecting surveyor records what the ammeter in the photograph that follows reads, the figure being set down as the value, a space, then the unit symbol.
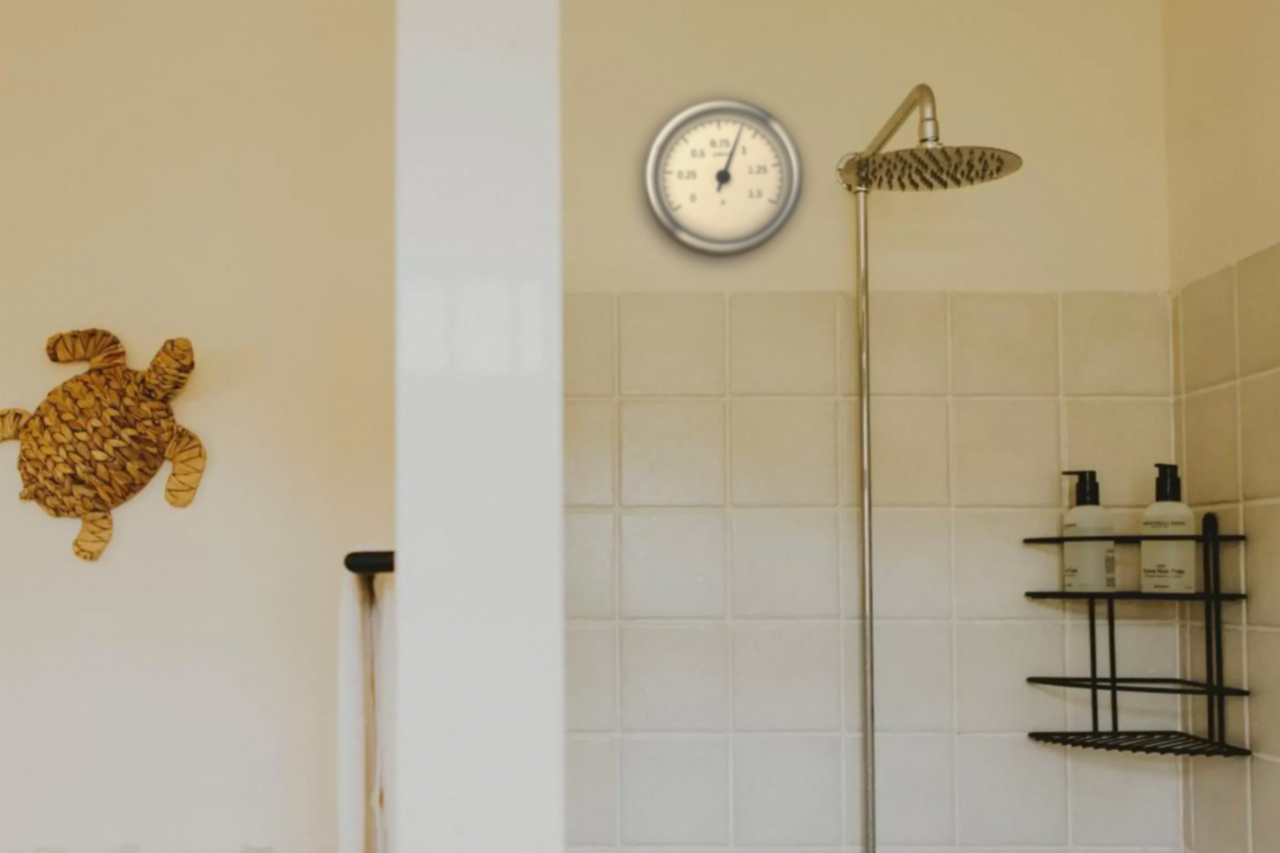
0.9 A
